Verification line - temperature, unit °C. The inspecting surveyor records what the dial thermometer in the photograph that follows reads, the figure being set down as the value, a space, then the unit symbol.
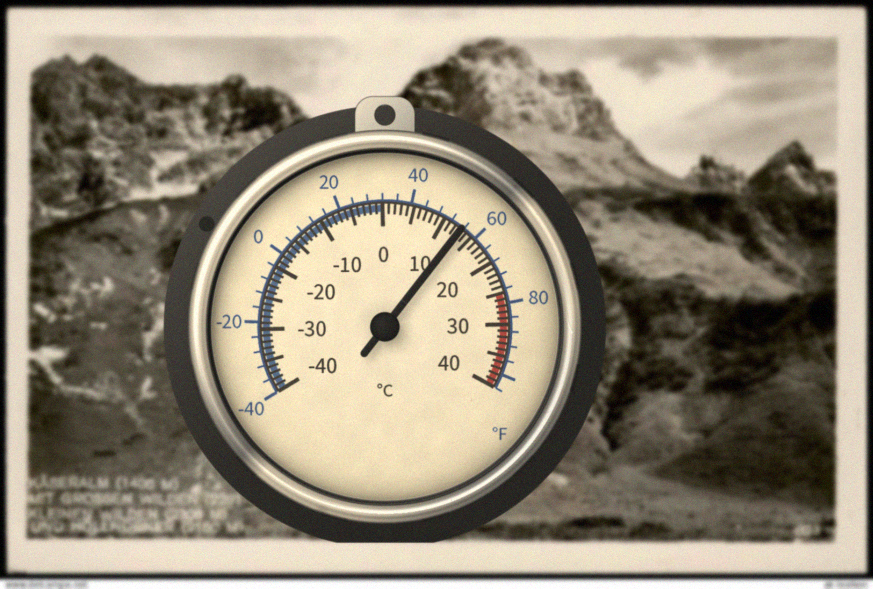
13 °C
